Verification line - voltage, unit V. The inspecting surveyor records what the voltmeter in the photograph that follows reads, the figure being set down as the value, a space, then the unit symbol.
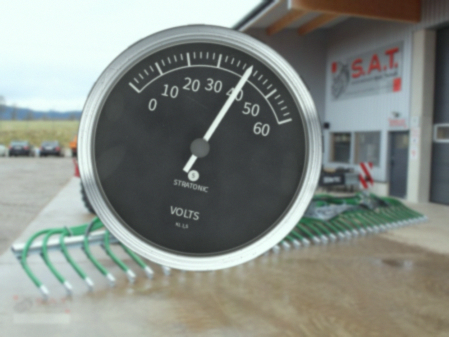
40 V
